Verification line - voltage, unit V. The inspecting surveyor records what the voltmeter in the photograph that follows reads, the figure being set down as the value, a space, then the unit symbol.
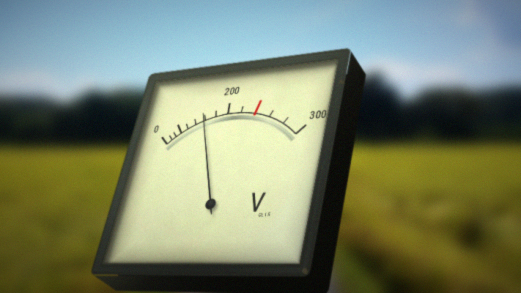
160 V
